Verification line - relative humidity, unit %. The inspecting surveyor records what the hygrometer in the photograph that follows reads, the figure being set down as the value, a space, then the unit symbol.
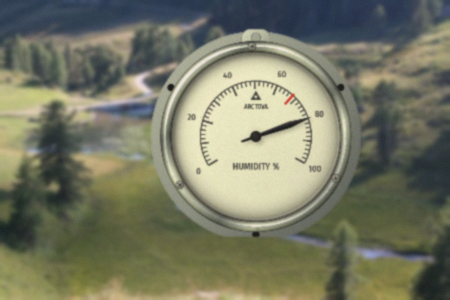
80 %
